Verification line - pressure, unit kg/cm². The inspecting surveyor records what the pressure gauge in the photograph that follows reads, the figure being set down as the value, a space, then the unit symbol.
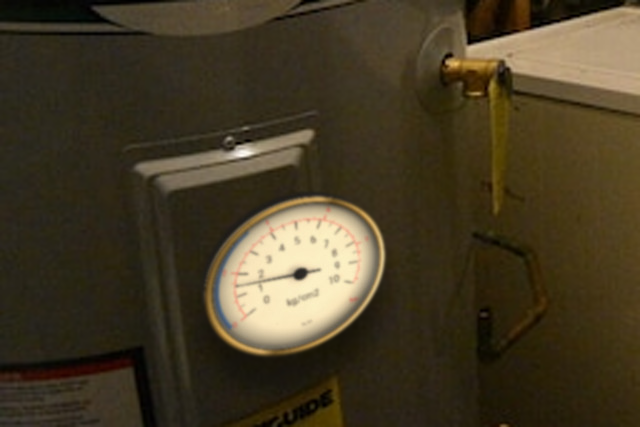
1.5 kg/cm²
